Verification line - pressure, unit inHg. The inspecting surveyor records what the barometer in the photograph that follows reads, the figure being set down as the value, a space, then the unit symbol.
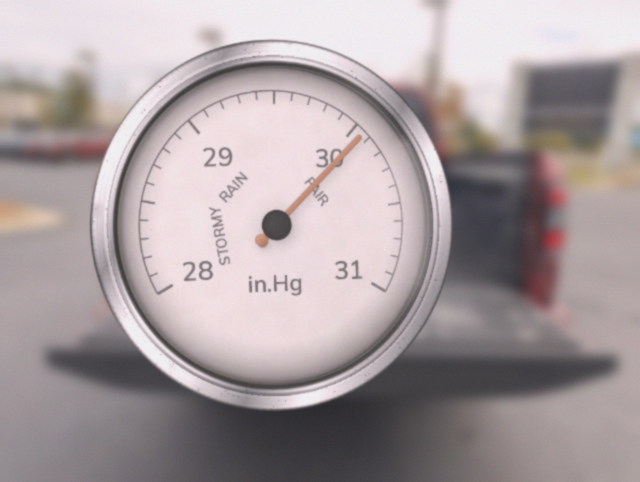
30.05 inHg
